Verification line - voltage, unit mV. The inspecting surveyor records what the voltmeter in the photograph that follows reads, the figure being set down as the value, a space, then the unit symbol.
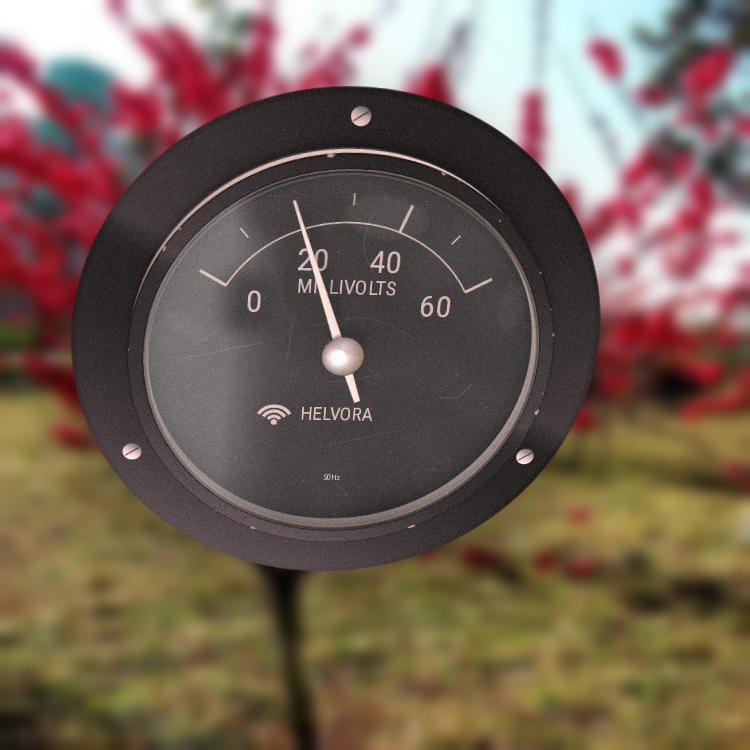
20 mV
